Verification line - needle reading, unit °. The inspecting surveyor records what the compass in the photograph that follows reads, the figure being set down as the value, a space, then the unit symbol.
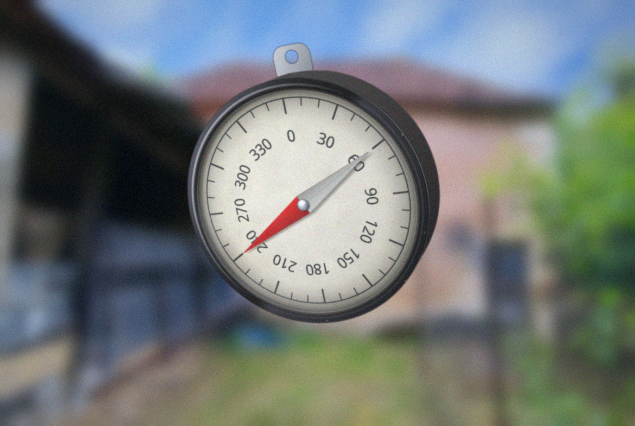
240 °
